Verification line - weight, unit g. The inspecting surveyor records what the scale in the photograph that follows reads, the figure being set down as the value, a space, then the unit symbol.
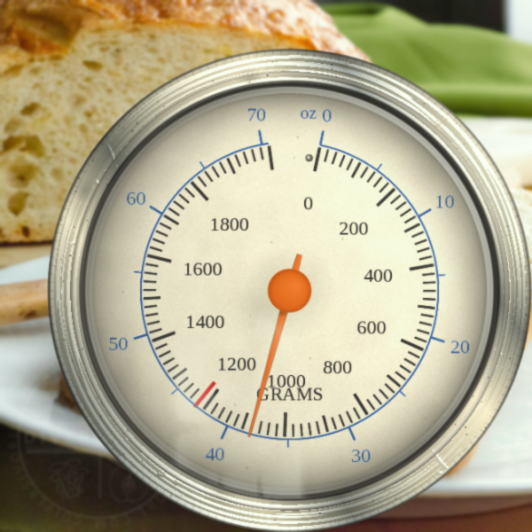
1080 g
